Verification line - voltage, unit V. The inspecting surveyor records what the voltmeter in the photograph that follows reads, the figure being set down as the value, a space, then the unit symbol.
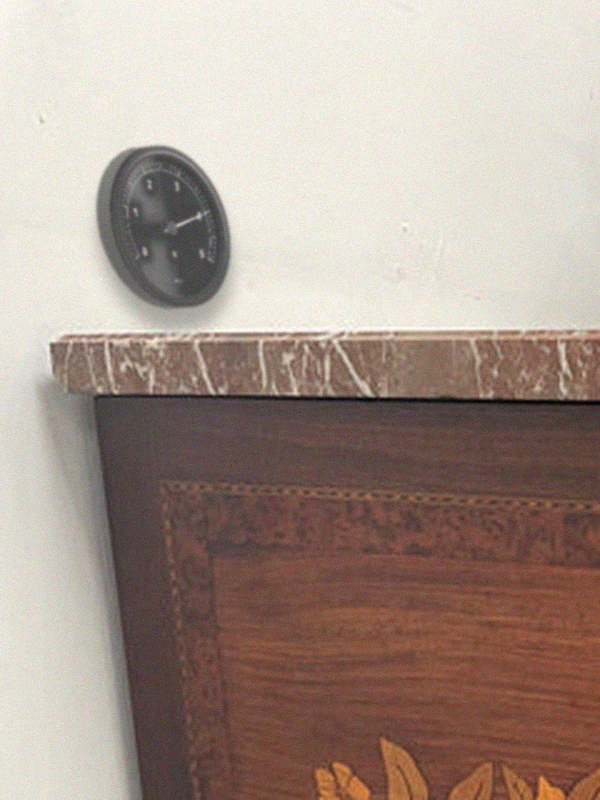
4 V
